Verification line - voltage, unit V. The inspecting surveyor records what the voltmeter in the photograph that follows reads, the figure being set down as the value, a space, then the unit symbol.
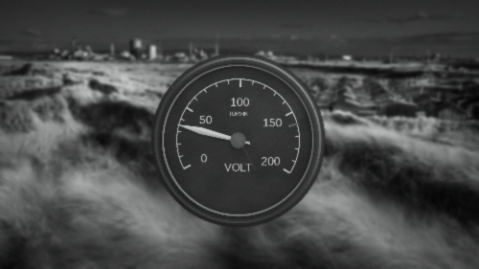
35 V
